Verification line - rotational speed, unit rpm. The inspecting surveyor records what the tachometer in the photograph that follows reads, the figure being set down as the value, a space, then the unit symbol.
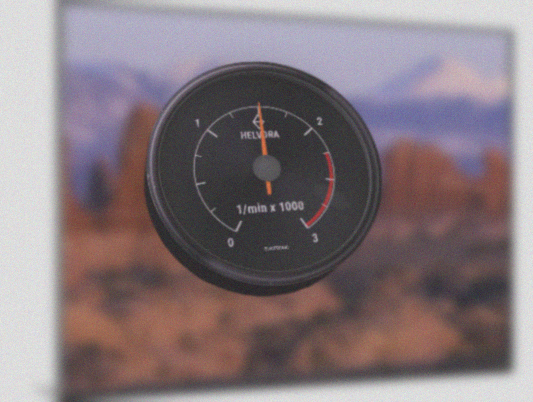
1500 rpm
